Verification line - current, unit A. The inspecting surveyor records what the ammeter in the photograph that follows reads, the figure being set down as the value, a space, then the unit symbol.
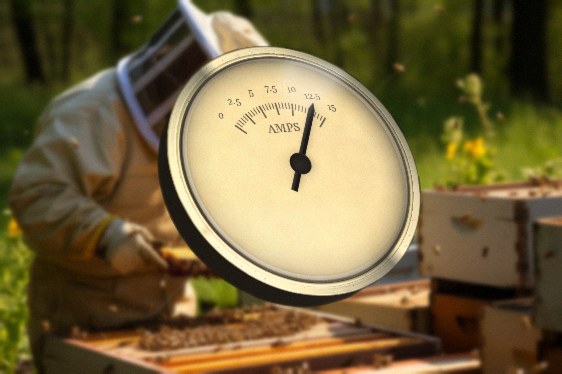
12.5 A
